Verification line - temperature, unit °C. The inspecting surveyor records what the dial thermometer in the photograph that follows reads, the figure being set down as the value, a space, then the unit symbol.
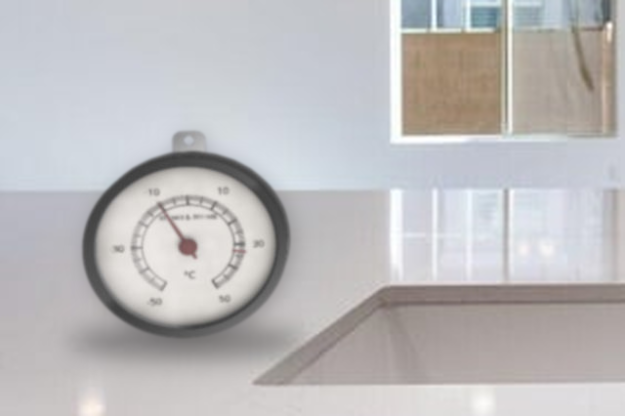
-10 °C
